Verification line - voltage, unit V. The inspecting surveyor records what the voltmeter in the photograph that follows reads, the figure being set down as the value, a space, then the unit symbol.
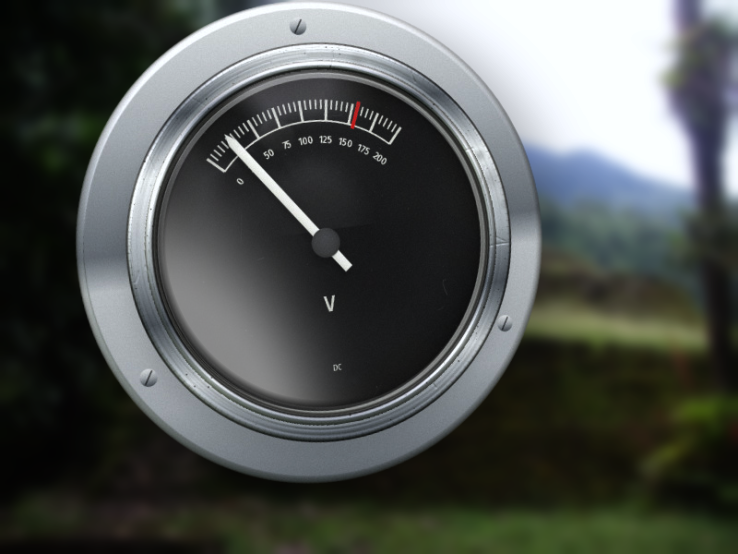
25 V
